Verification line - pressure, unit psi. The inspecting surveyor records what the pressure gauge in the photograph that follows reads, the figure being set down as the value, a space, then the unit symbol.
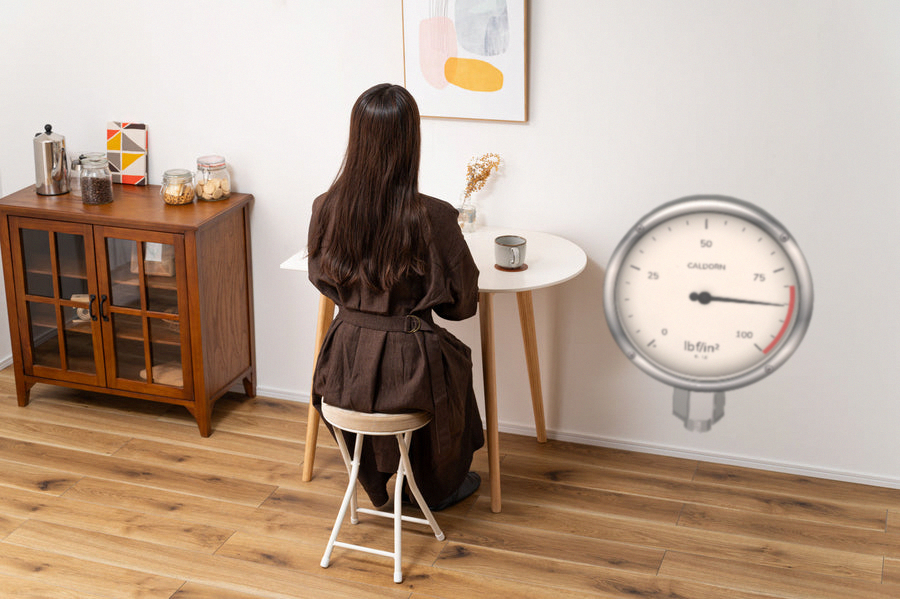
85 psi
